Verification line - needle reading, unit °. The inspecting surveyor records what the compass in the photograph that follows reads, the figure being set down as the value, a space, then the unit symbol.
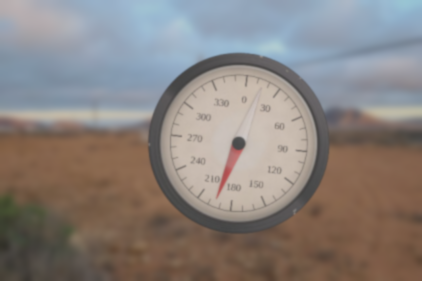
195 °
